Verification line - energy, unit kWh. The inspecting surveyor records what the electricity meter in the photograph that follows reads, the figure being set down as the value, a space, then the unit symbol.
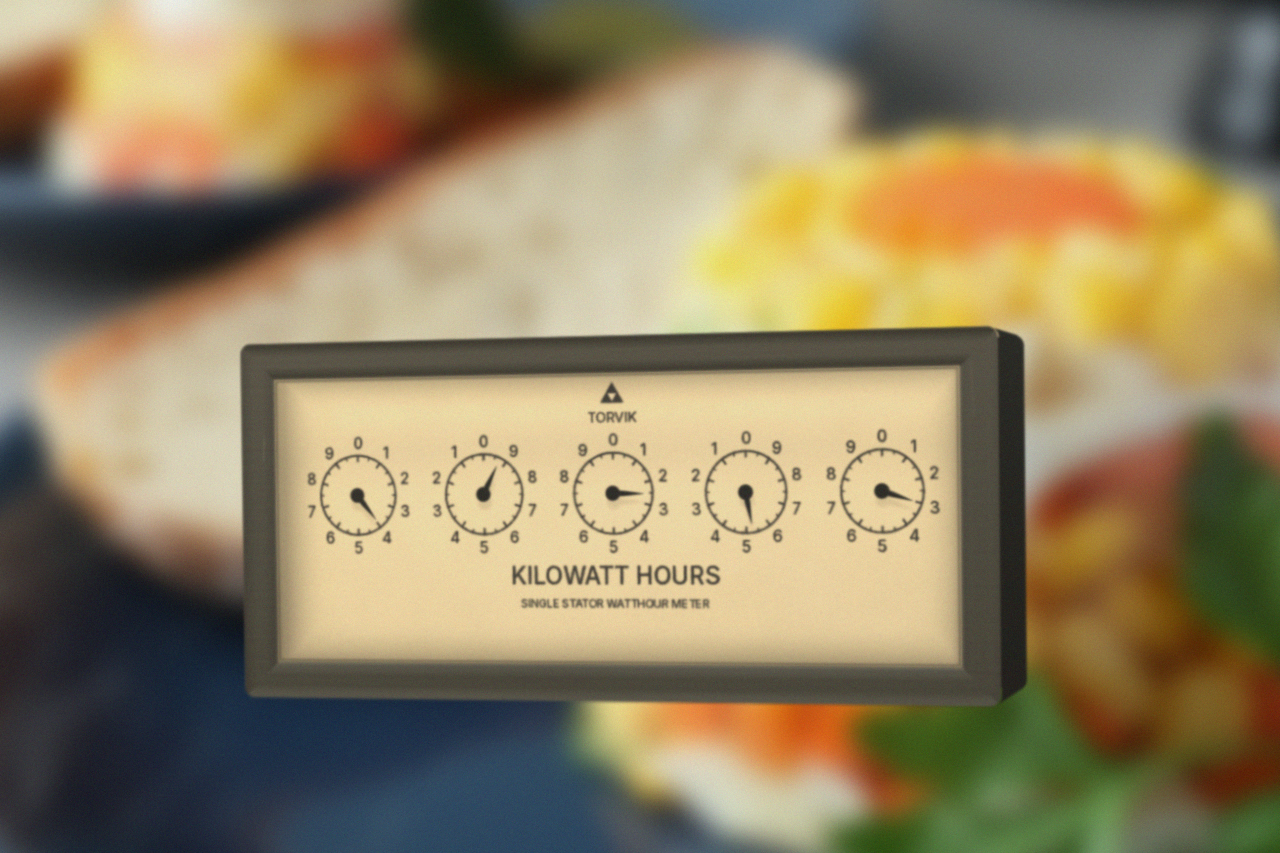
39253 kWh
